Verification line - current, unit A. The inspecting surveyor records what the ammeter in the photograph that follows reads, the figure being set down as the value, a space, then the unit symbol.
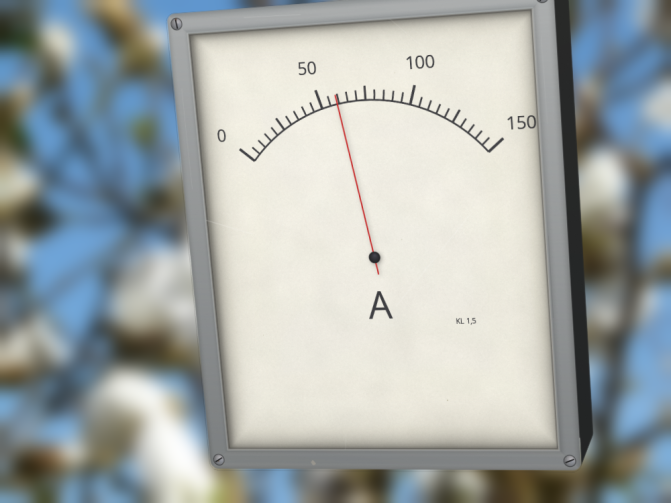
60 A
